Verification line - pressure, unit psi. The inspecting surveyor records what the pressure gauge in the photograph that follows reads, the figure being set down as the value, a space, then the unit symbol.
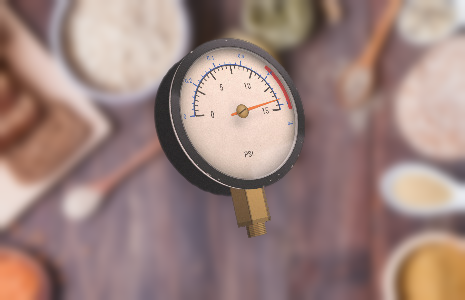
14 psi
